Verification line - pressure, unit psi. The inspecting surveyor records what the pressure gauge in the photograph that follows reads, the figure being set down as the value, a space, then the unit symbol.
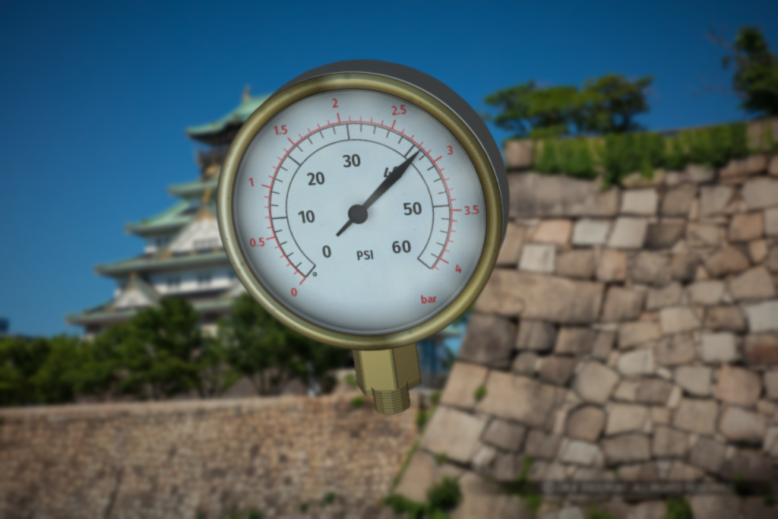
41 psi
